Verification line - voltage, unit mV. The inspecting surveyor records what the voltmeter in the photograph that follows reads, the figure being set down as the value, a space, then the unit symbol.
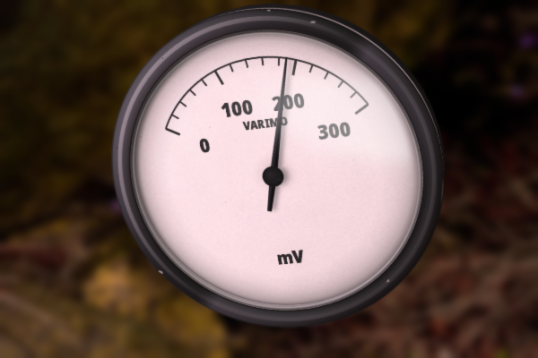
190 mV
